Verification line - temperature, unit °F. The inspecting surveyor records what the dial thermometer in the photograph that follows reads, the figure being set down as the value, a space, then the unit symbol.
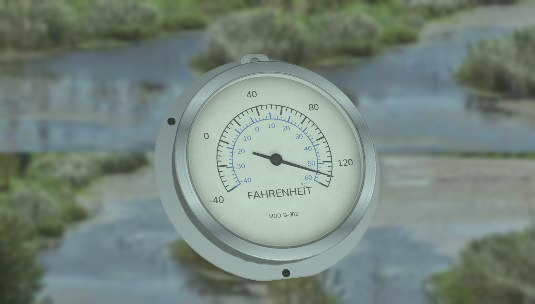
132 °F
